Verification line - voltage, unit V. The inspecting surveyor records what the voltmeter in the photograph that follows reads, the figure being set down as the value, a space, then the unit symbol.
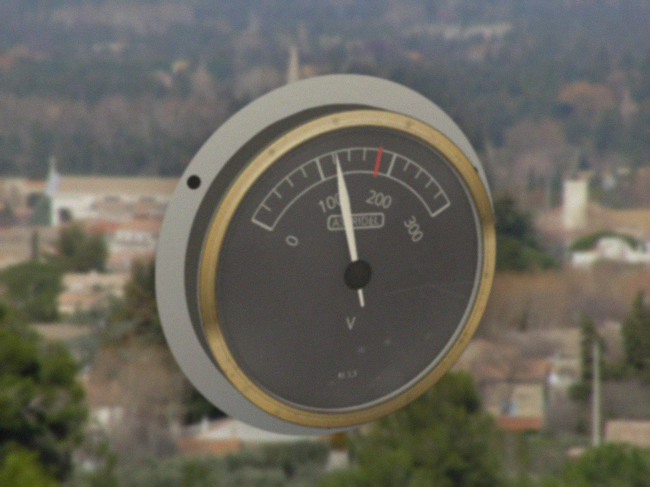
120 V
